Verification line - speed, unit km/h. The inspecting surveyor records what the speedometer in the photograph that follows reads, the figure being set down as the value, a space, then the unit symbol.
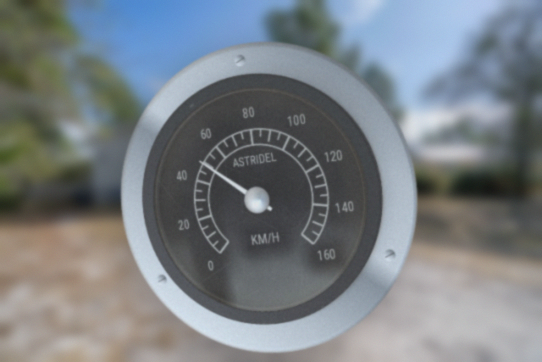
50 km/h
